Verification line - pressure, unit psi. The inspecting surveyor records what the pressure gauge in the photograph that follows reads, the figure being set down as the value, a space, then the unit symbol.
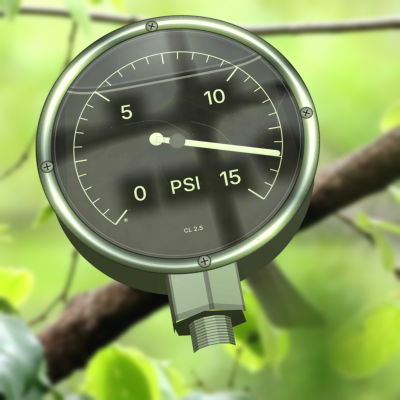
13.5 psi
